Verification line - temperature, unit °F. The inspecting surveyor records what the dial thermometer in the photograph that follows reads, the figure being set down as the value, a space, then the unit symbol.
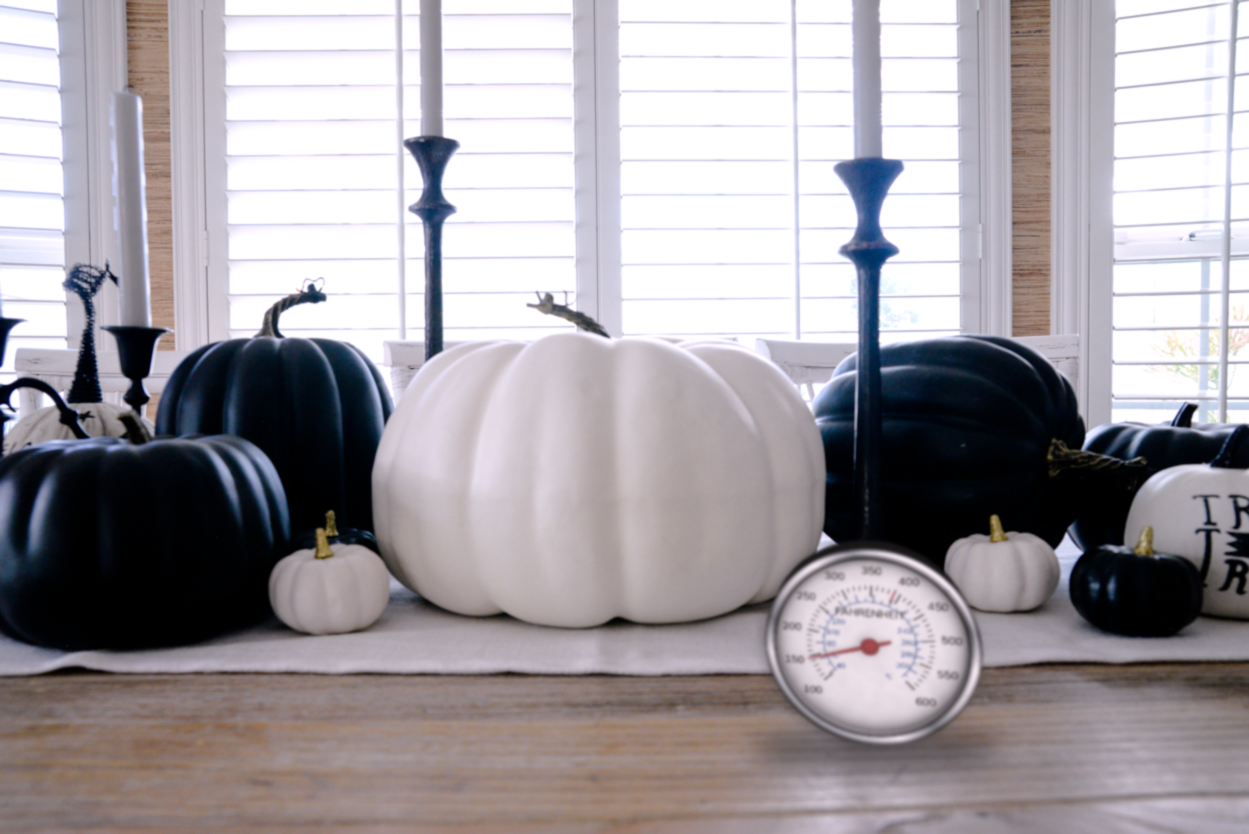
150 °F
